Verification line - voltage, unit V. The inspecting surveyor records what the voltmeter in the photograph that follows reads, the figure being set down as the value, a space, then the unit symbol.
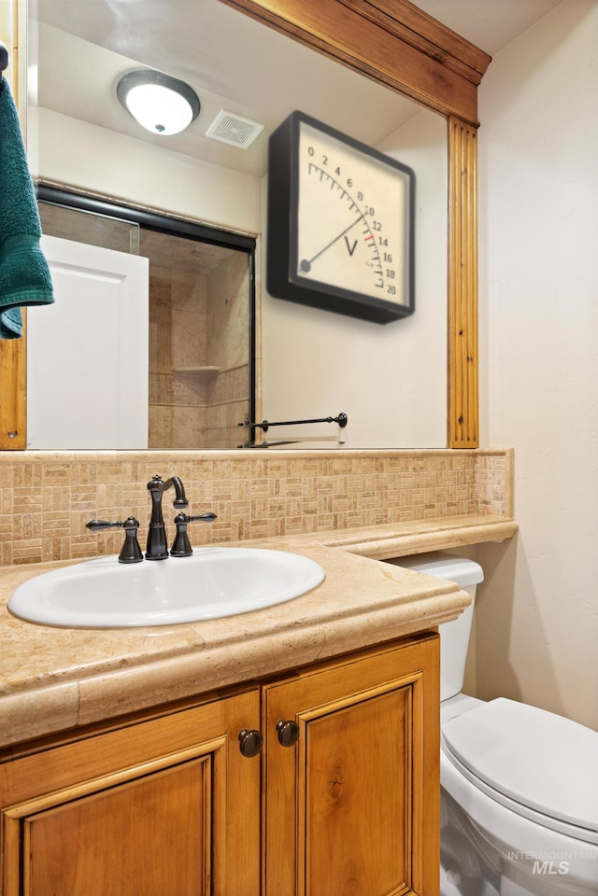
10 V
